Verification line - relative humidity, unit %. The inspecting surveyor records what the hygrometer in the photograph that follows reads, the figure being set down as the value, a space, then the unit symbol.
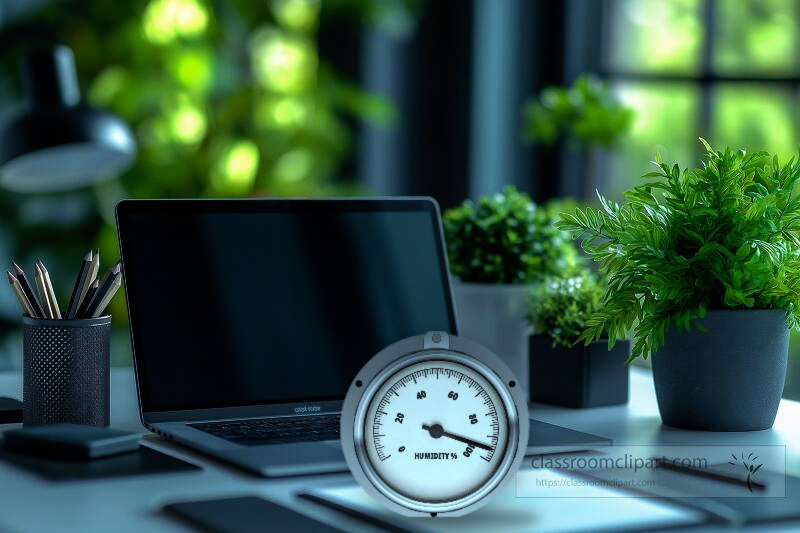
95 %
